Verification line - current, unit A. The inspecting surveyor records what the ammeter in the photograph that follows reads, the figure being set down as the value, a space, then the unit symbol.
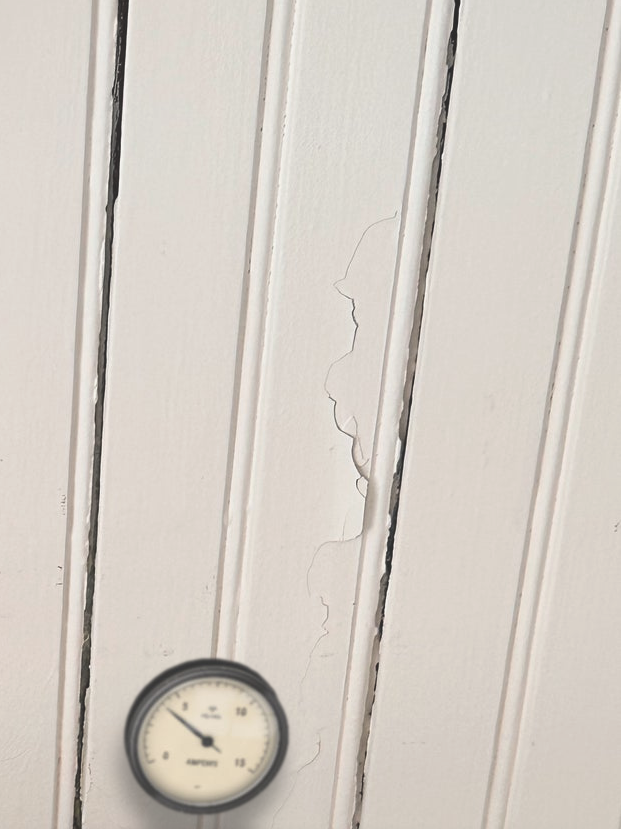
4 A
